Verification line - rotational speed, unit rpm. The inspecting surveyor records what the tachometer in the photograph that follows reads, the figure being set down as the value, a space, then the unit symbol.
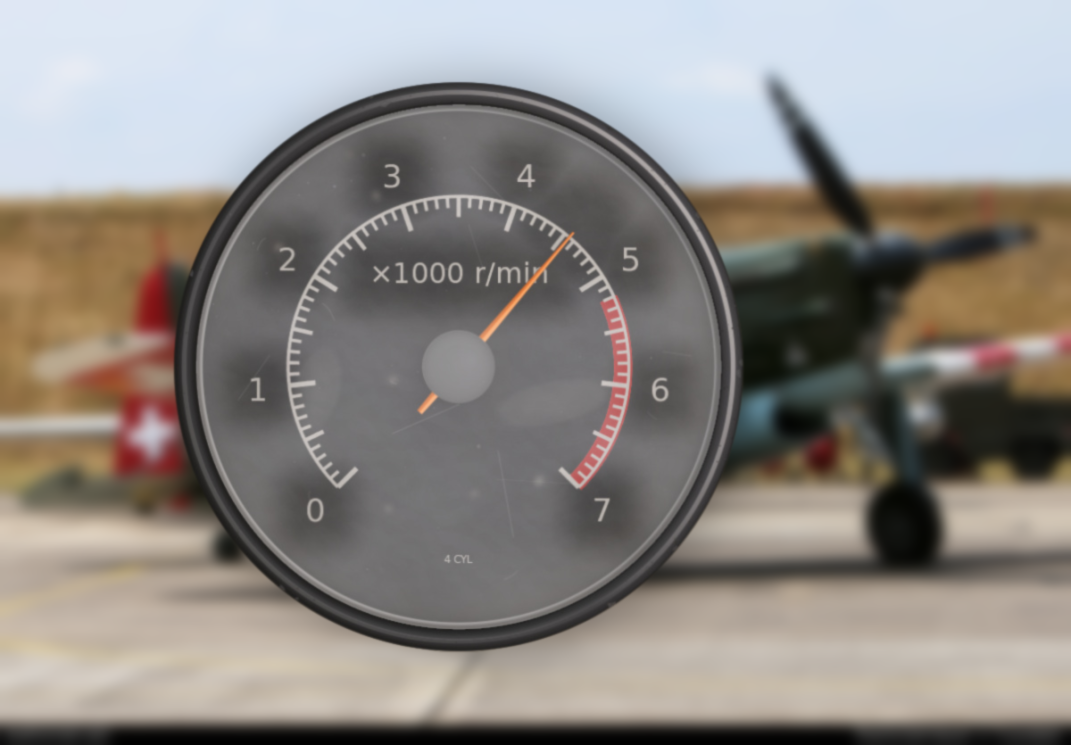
4550 rpm
